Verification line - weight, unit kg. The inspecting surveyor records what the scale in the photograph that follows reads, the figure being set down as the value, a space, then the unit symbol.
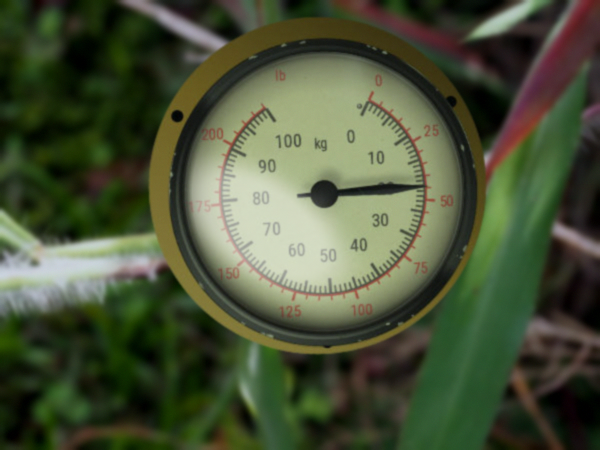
20 kg
